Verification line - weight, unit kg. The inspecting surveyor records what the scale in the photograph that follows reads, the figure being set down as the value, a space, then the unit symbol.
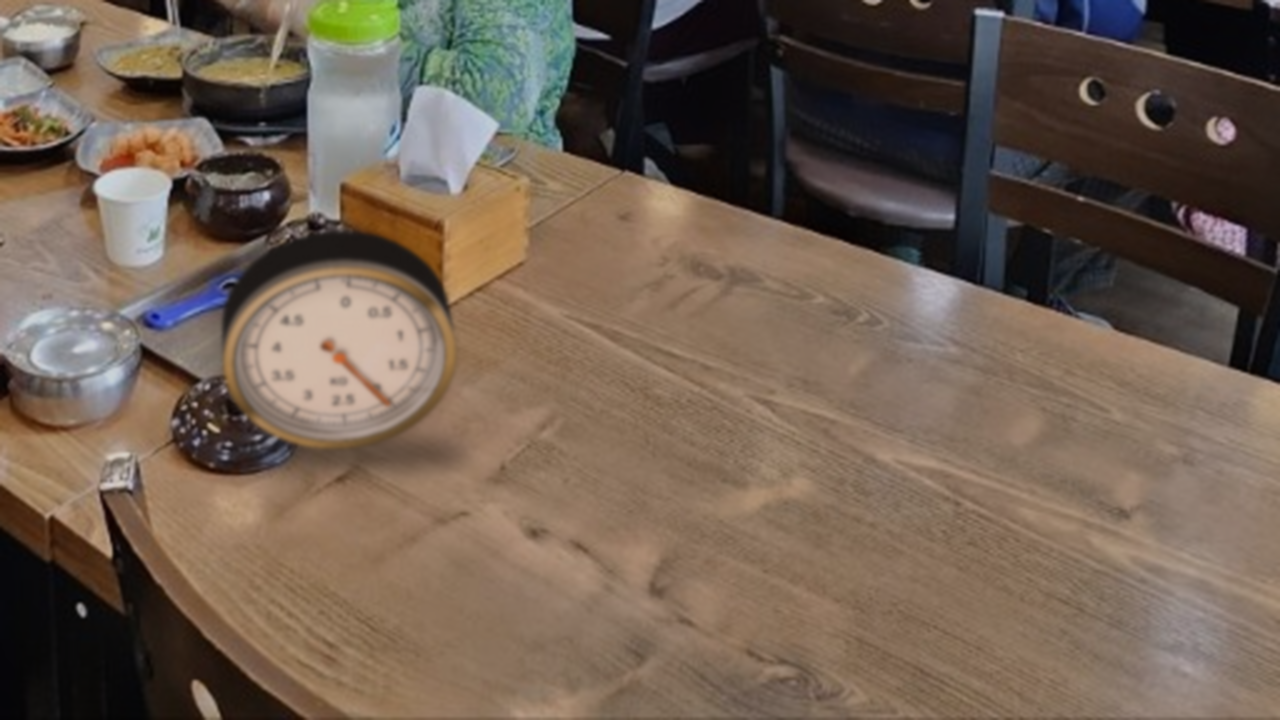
2 kg
